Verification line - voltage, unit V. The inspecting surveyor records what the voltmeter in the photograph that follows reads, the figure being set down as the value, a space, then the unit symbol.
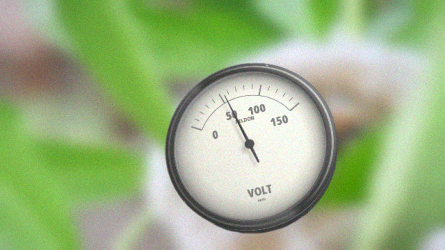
55 V
